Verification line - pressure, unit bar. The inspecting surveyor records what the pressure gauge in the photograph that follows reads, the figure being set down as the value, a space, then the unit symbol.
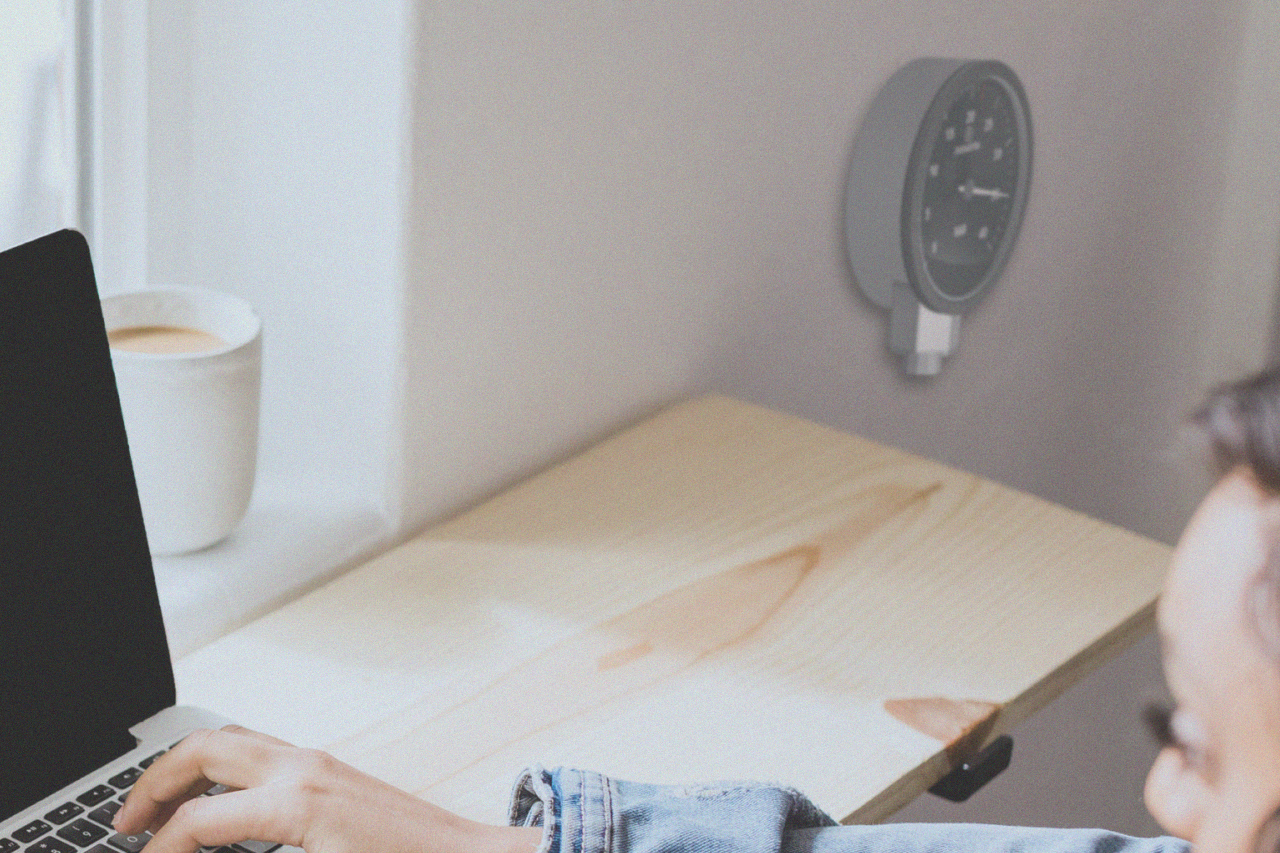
35 bar
